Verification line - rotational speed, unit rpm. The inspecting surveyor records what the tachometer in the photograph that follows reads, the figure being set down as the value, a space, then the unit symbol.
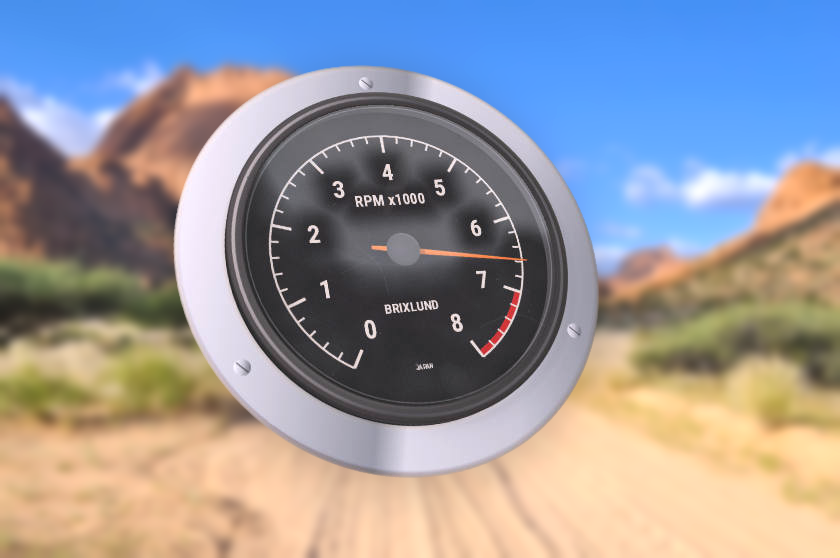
6600 rpm
